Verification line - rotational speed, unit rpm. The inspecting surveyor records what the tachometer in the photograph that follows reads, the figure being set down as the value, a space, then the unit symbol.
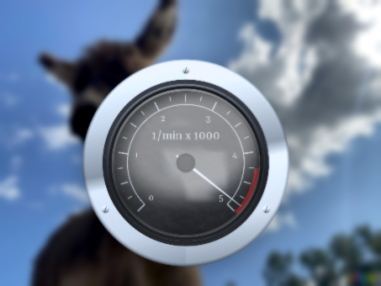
4875 rpm
